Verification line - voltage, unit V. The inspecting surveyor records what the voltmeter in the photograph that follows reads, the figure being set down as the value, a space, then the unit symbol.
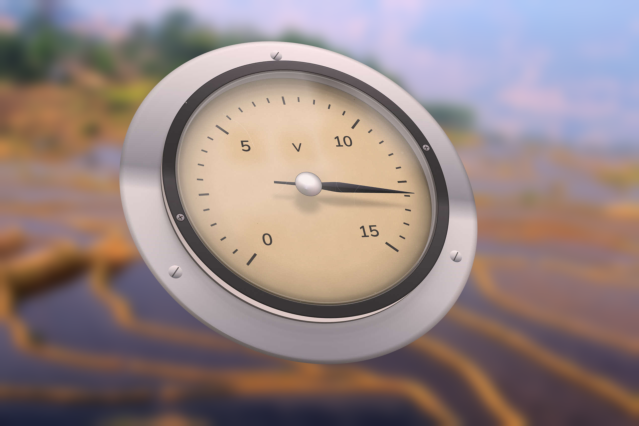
13 V
